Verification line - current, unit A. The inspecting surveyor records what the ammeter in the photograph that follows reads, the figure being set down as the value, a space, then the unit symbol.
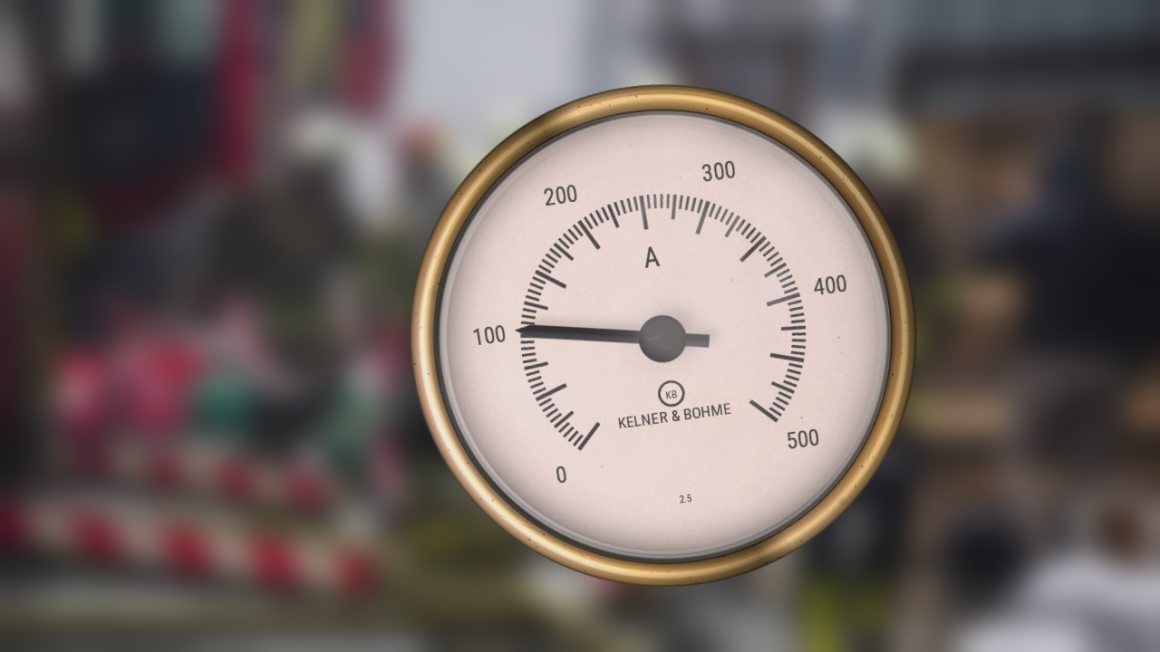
105 A
